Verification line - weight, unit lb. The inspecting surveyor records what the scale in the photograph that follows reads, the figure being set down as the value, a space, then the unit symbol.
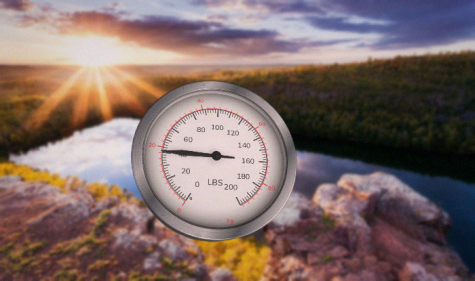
40 lb
